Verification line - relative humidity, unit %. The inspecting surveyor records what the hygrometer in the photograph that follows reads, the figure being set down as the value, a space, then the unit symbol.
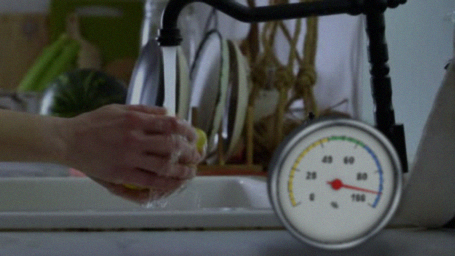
92 %
